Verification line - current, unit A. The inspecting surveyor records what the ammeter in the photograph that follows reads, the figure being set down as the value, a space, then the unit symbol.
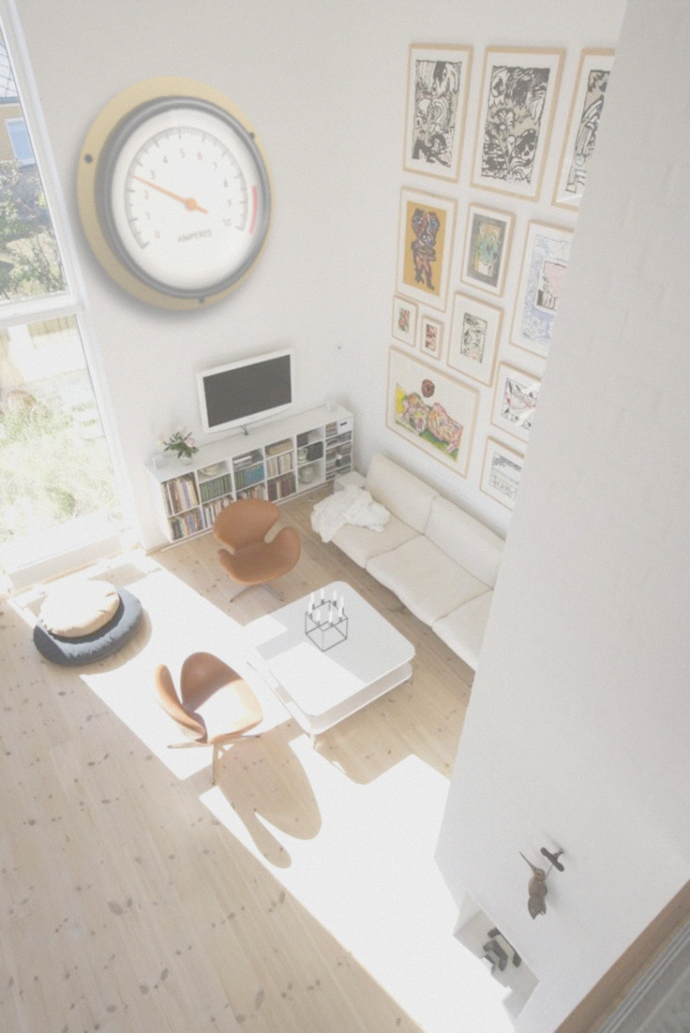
2.5 A
